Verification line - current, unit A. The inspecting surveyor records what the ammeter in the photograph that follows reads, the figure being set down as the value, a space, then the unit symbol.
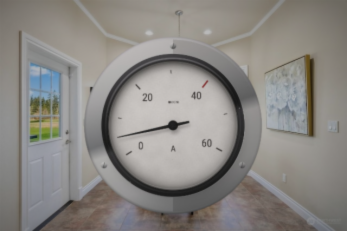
5 A
